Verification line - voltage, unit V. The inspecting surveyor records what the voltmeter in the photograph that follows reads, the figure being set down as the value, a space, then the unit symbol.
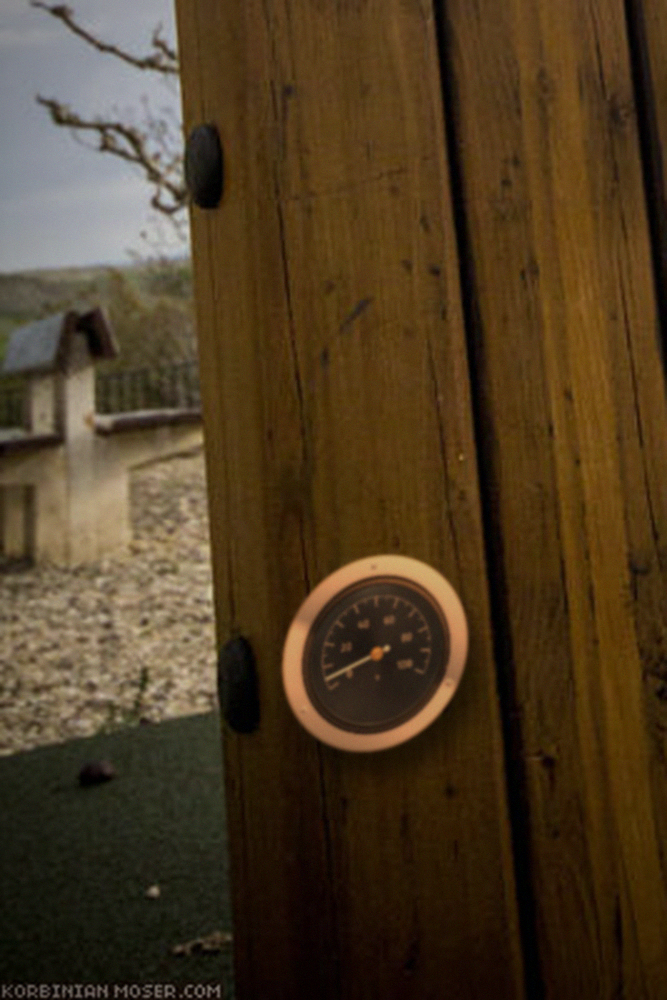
5 V
